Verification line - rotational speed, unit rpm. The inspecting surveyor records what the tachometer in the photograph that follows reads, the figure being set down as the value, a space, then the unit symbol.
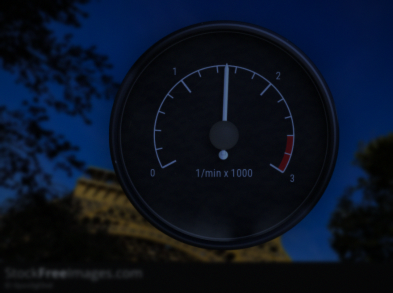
1500 rpm
